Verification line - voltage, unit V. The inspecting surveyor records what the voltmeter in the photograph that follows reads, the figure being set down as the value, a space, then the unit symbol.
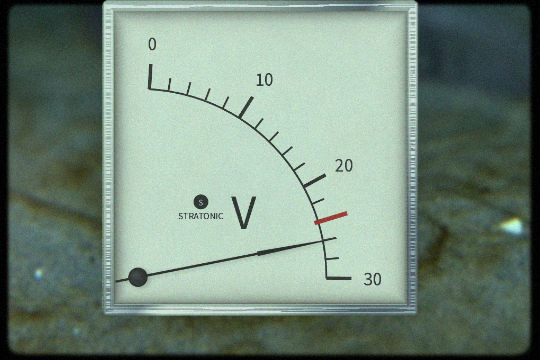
26 V
